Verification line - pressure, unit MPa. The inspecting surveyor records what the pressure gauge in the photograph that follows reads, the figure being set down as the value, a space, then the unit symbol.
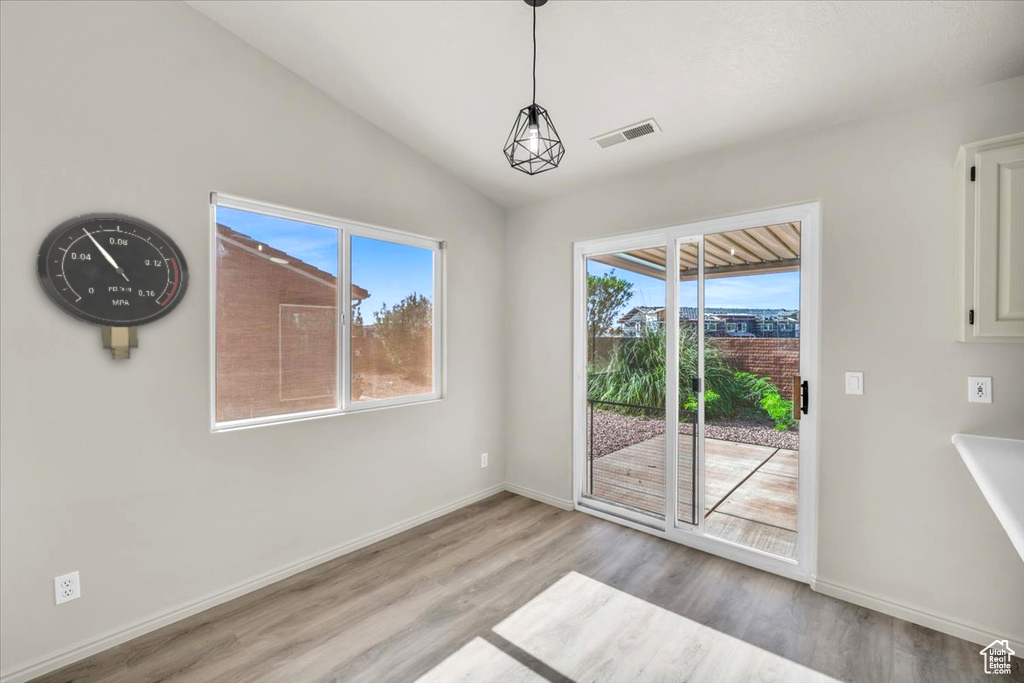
0.06 MPa
